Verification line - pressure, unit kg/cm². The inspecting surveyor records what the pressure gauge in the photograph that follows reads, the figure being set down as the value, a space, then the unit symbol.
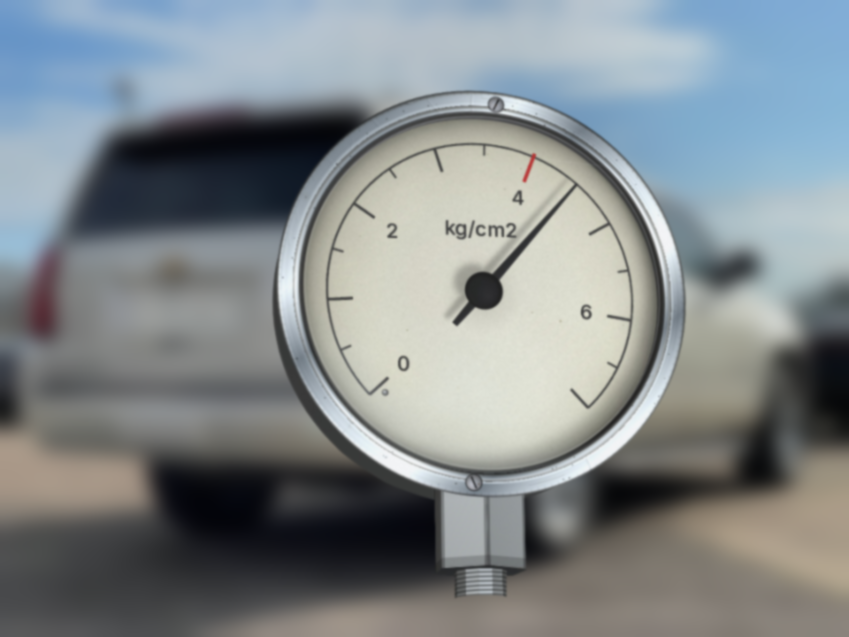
4.5 kg/cm²
